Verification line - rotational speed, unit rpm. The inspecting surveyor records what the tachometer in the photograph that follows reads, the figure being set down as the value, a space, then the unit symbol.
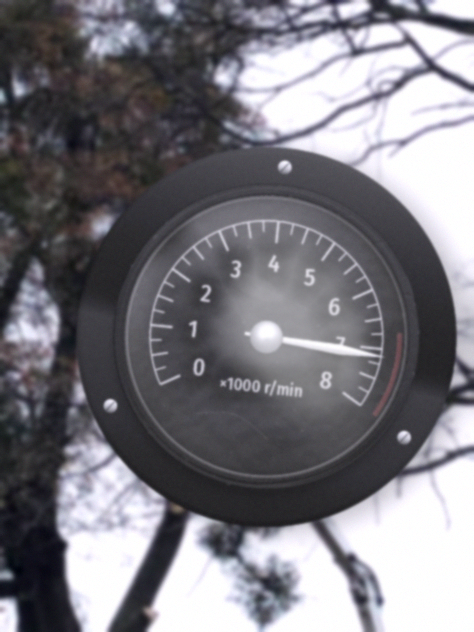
7125 rpm
